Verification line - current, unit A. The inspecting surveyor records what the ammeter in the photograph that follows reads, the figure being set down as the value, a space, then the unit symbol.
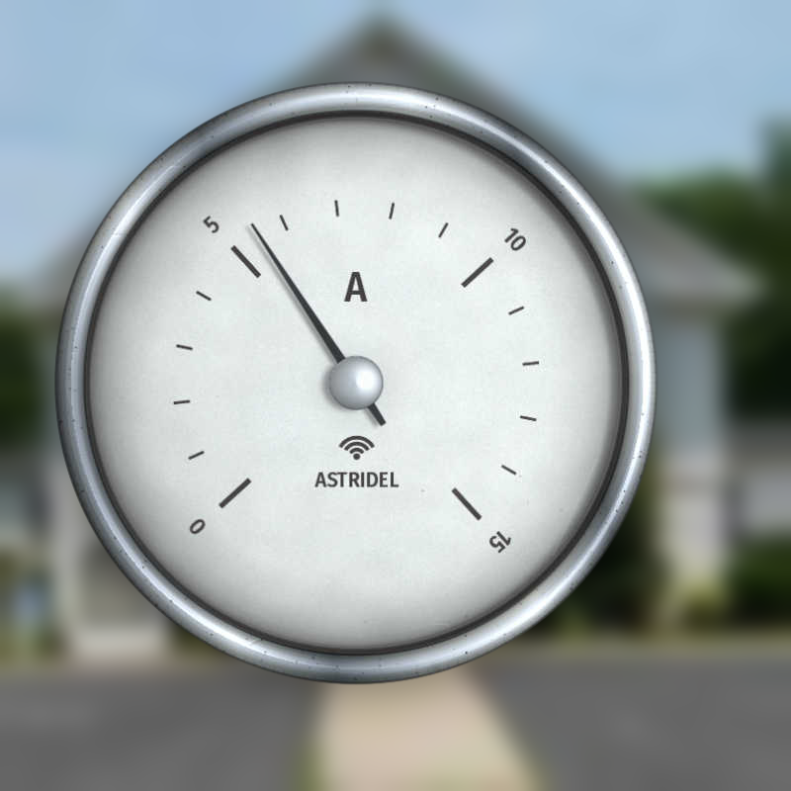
5.5 A
